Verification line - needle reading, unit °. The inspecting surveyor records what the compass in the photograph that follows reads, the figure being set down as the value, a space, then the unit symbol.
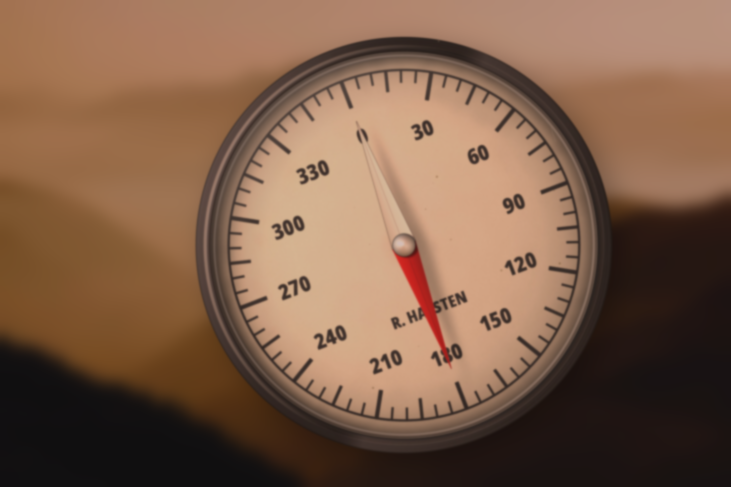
180 °
